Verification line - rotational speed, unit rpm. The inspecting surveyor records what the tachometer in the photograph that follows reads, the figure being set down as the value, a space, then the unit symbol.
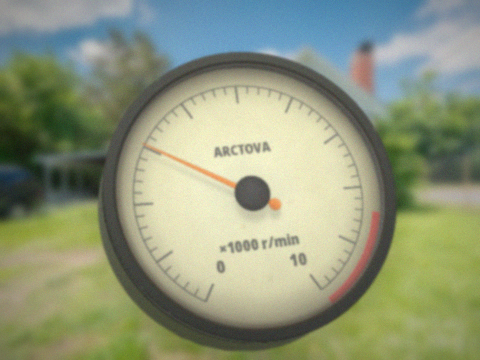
3000 rpm
